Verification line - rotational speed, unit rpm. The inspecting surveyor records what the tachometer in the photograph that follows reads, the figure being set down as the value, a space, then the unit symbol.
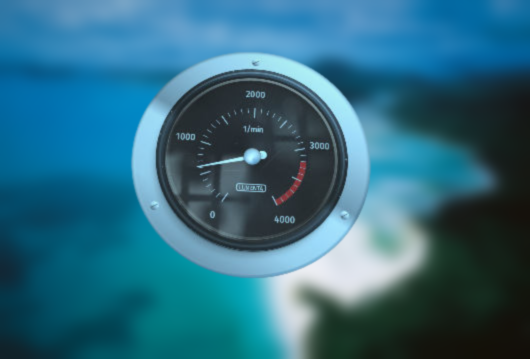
600 rpm
